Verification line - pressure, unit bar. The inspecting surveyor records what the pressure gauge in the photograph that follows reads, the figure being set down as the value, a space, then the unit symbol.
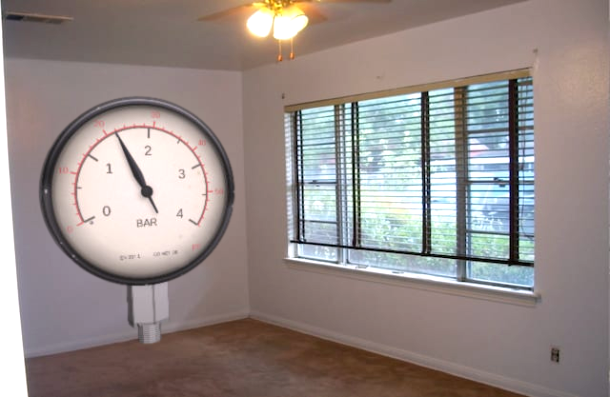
1.5 bar
